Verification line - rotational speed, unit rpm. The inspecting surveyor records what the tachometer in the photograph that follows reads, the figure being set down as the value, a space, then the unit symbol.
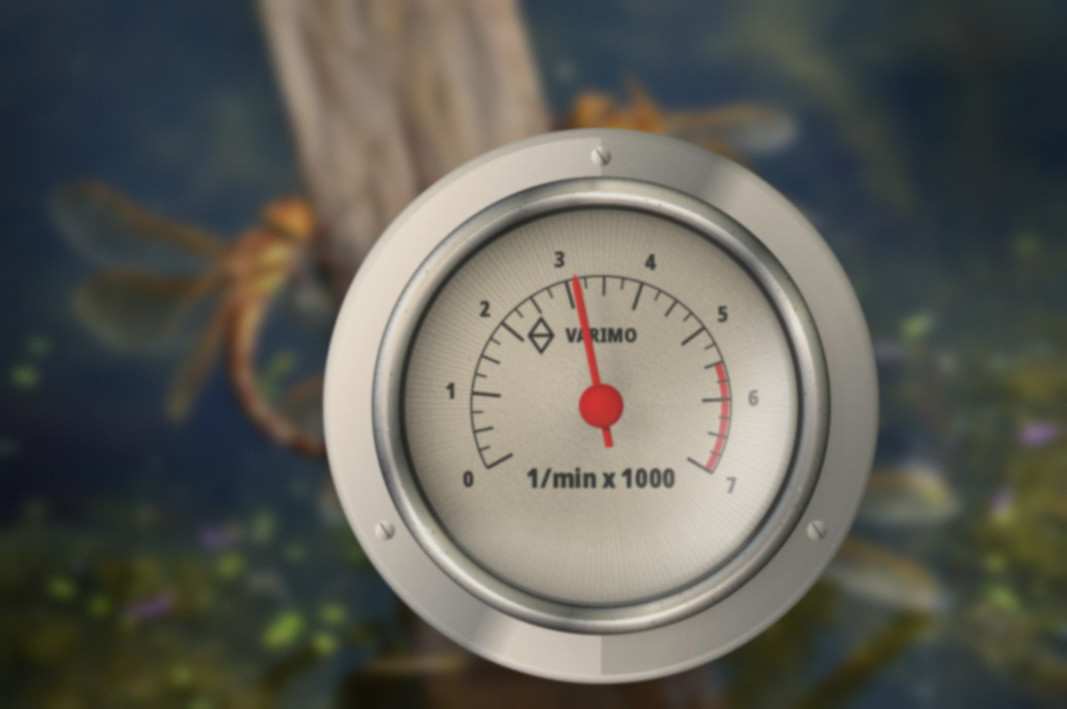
3125 rpm
